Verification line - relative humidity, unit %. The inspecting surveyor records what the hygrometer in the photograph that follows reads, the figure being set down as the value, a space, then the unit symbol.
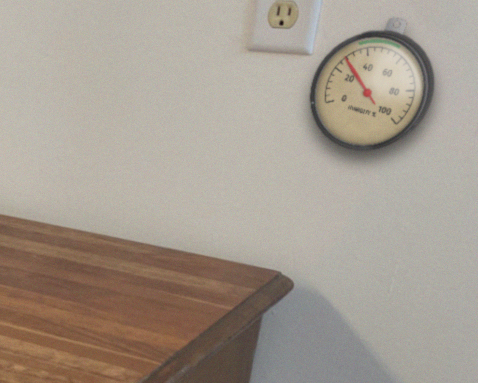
28 %
